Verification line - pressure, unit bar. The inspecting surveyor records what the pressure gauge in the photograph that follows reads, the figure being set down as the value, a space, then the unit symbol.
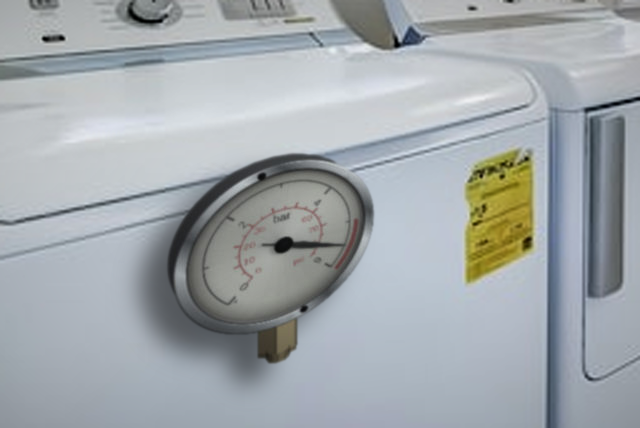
5.5 bar
